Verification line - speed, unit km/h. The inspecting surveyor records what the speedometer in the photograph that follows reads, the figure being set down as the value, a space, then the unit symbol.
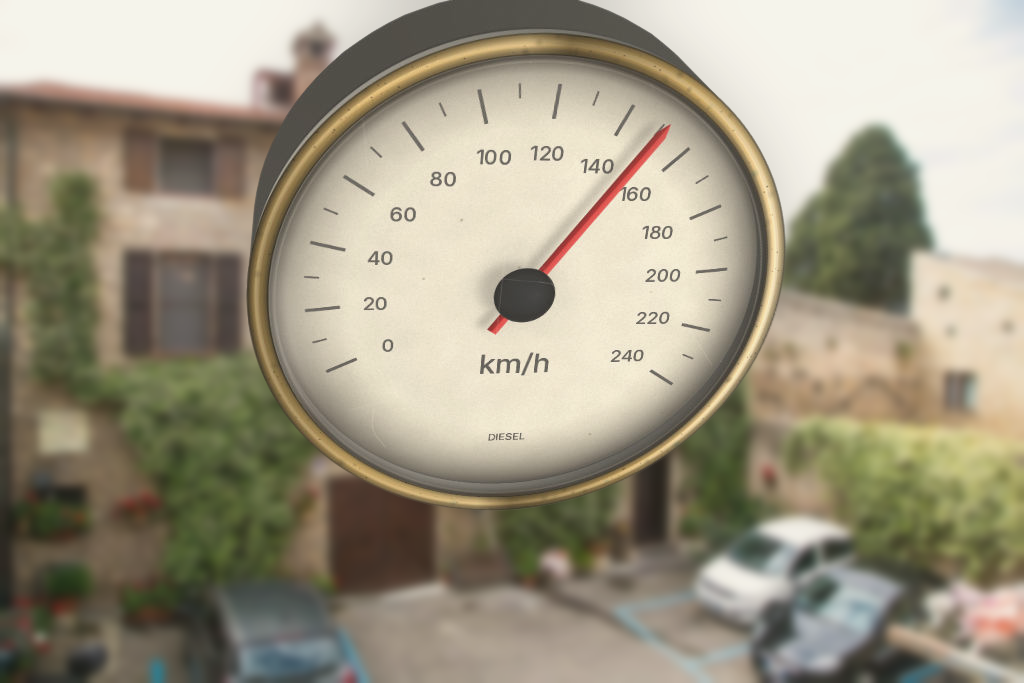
150 km/h
